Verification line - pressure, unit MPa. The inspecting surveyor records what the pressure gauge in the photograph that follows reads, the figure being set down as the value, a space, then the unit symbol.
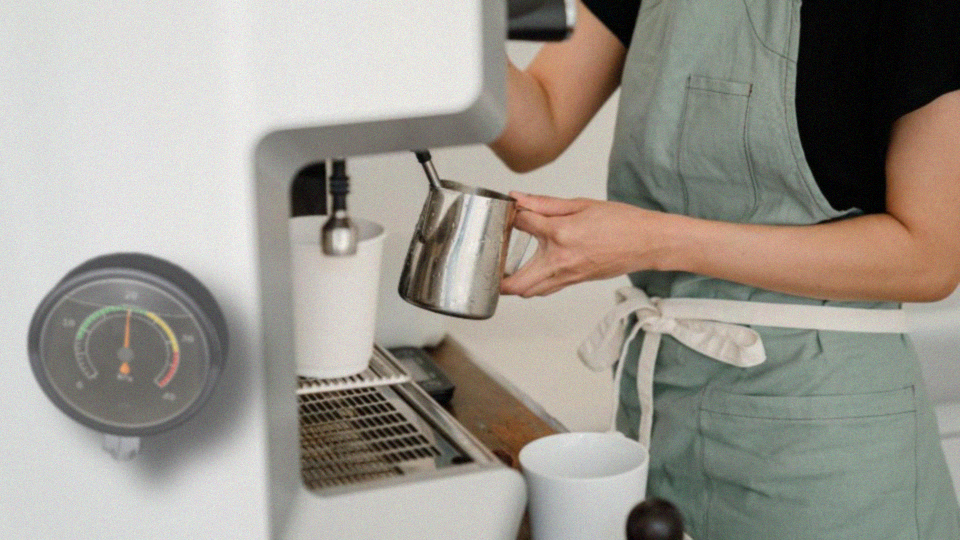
20 MPa
